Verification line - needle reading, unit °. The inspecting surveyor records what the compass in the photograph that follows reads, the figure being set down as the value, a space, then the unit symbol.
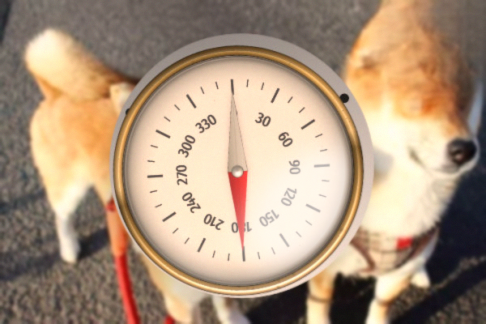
180 °
